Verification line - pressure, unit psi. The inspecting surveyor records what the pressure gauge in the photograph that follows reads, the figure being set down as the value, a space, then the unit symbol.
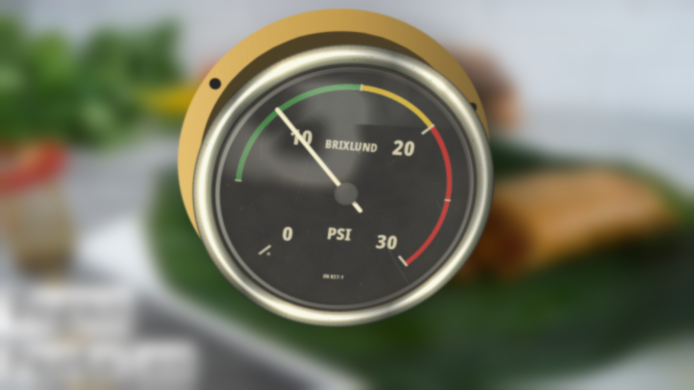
10 psi
